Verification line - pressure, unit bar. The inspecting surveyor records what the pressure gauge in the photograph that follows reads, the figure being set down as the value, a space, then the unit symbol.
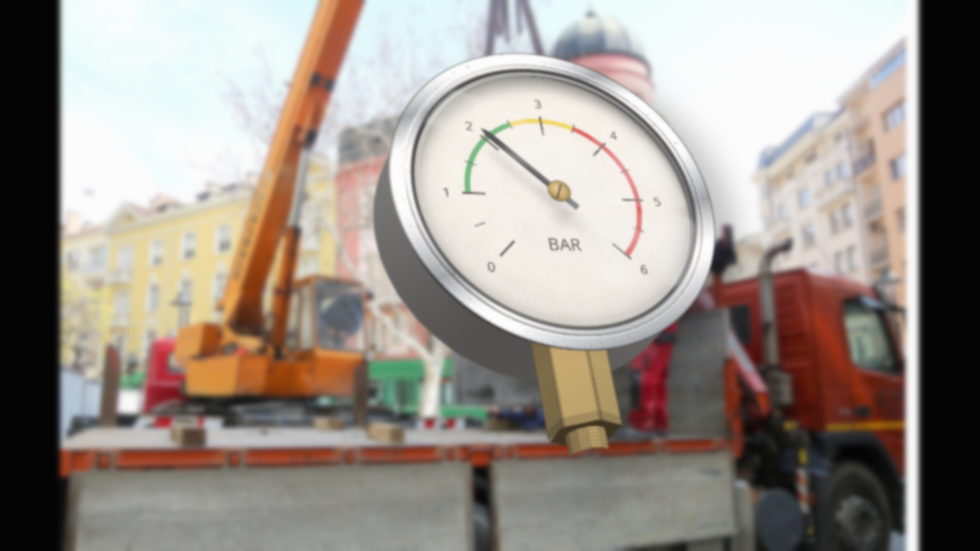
2 bar
